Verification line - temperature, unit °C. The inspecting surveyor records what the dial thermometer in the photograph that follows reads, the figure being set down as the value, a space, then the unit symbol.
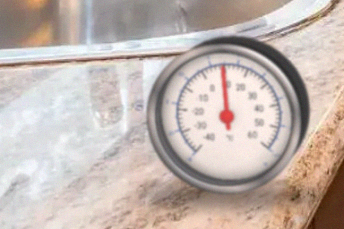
10 °C
